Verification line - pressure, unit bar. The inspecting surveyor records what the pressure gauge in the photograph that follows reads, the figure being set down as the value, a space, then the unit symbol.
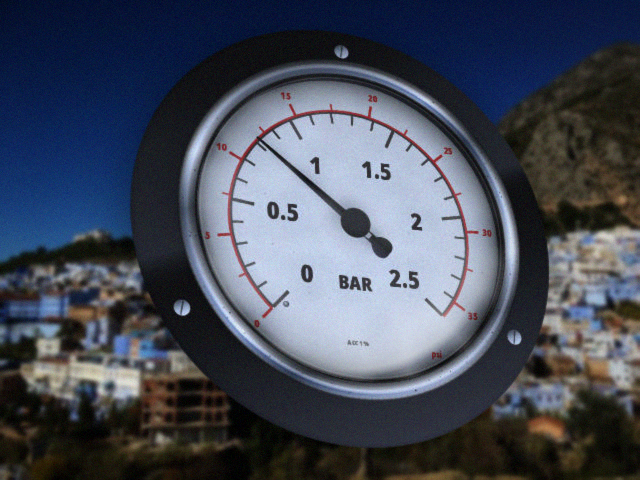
0.8 bar
